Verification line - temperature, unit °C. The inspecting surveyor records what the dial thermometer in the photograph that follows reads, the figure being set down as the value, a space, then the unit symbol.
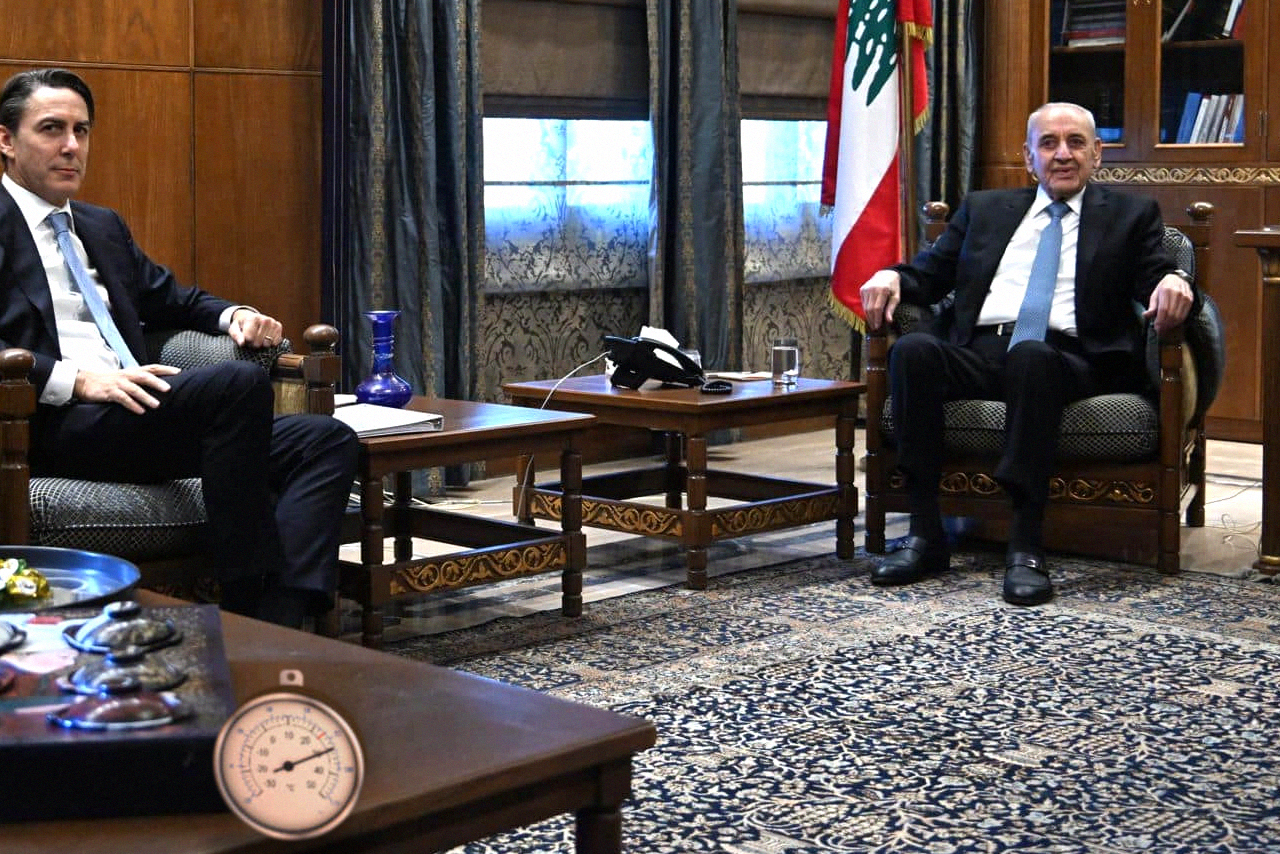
30 °C
